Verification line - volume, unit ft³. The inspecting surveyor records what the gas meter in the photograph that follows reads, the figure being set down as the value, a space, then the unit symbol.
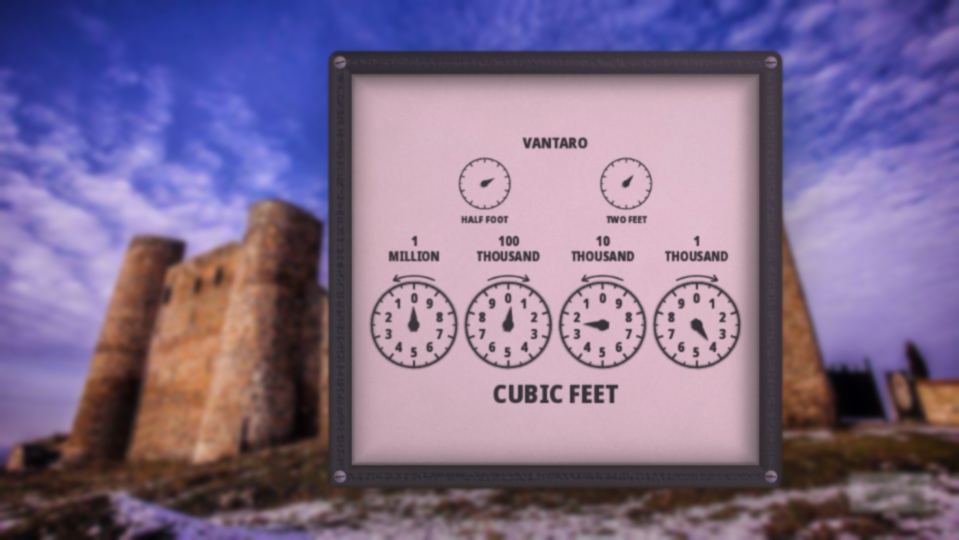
2400 ft³
